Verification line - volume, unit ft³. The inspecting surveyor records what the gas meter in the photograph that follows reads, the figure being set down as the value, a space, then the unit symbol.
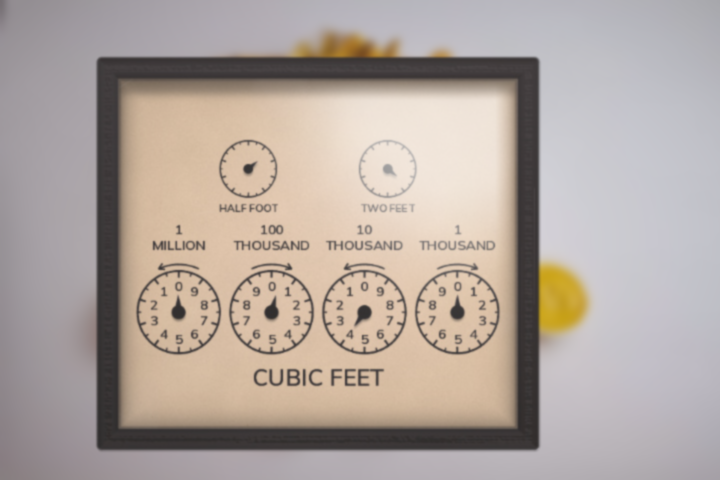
4000 ft³
